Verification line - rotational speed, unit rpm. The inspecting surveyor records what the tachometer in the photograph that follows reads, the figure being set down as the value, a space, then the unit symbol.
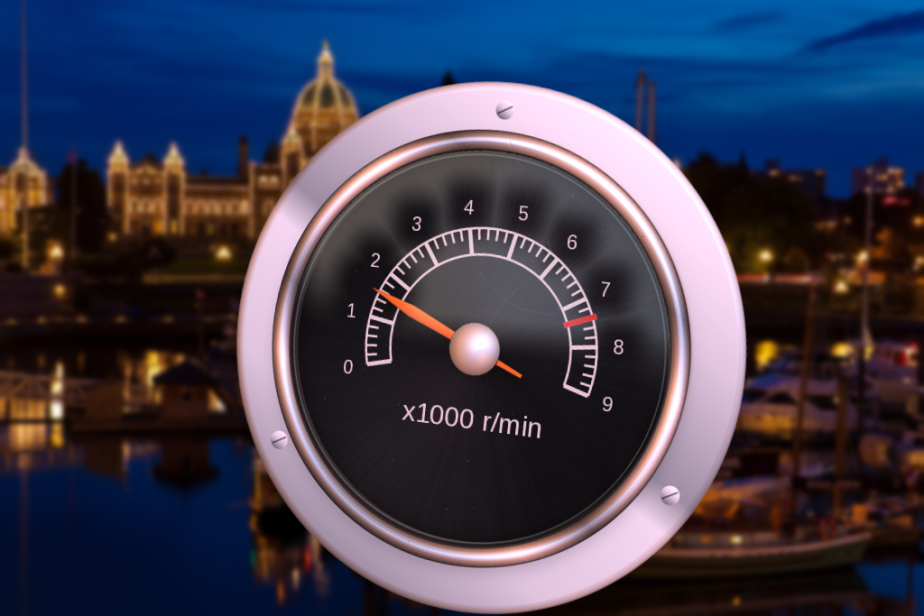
1600 rpm
